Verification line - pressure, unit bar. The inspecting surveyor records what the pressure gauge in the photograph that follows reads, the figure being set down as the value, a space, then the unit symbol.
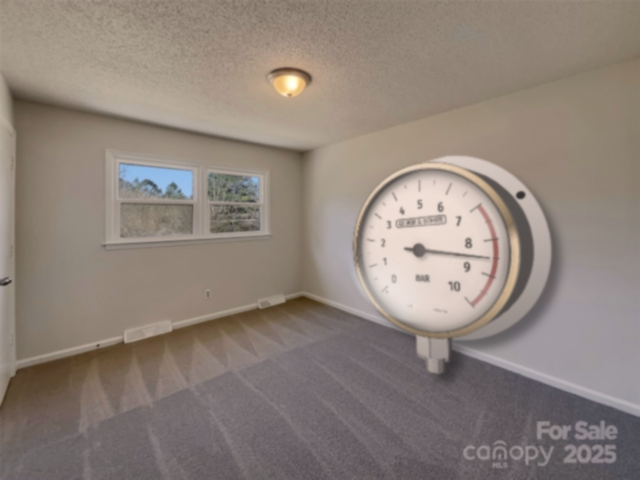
8.5 bar
